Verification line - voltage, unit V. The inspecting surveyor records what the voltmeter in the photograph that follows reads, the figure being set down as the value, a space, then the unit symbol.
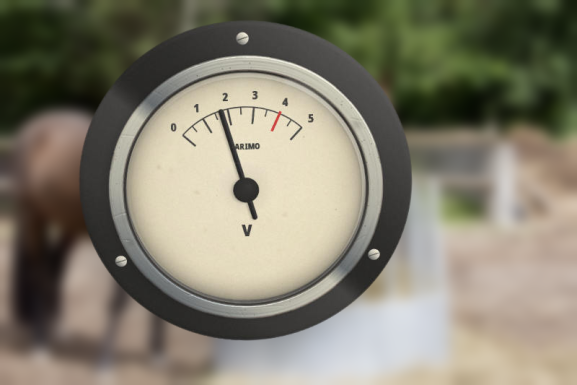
1.75 V
